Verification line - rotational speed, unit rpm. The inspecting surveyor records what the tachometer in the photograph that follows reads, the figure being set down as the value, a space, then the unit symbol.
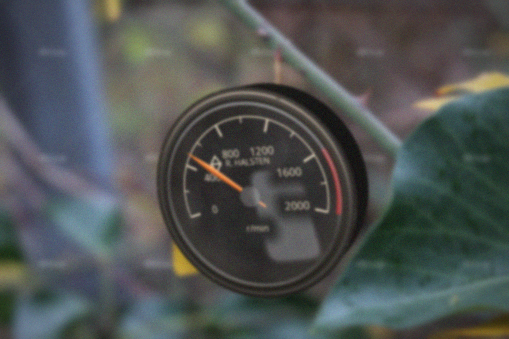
500 rpm
